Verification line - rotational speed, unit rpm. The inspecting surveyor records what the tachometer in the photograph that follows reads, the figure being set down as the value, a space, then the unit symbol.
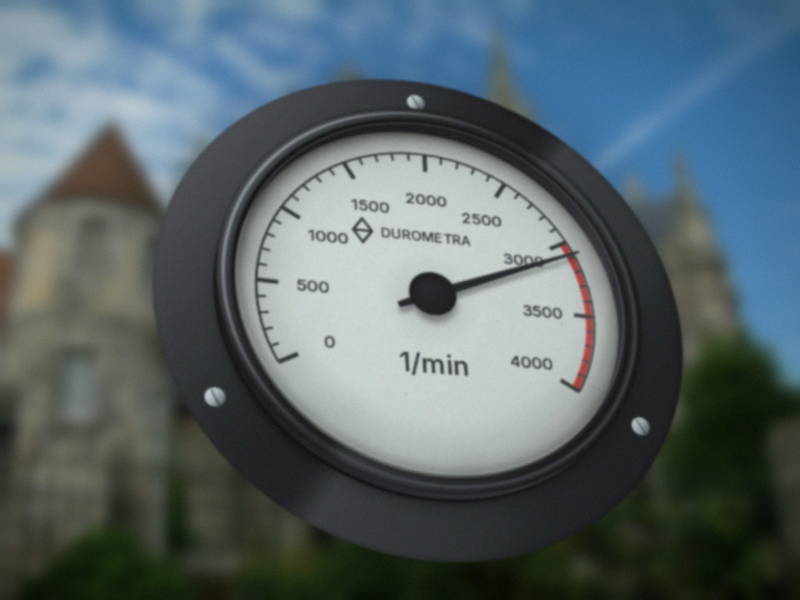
3100 rpm
